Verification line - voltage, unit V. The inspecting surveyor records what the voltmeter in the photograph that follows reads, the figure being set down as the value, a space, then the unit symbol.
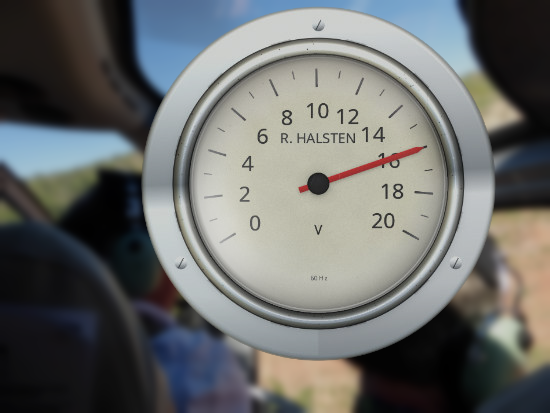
16 V
